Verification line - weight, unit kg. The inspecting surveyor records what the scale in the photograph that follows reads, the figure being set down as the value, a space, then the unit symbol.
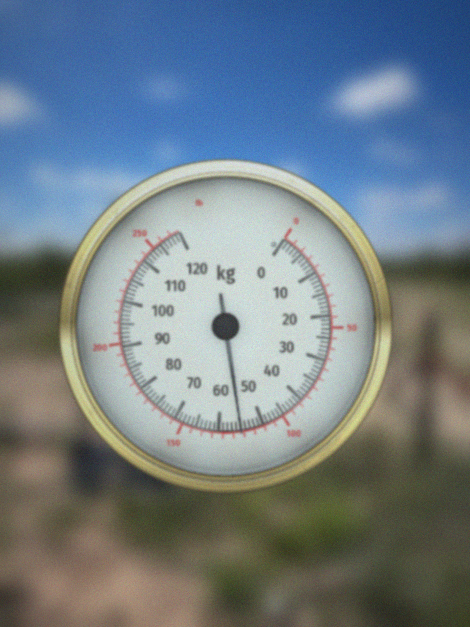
55 kg
